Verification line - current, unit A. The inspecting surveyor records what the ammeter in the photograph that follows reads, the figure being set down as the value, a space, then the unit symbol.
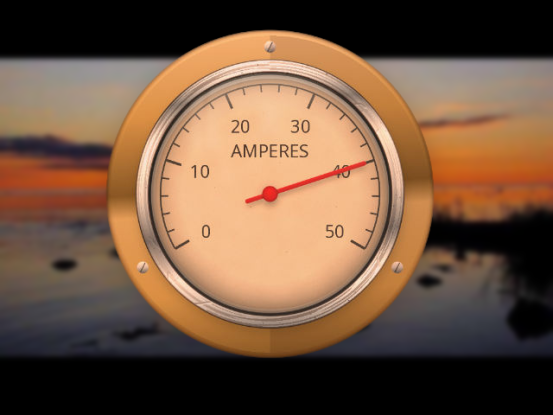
40 A
